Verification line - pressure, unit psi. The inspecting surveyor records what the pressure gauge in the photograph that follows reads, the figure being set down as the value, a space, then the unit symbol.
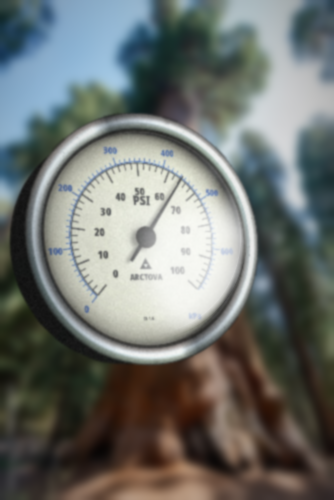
64 psi
